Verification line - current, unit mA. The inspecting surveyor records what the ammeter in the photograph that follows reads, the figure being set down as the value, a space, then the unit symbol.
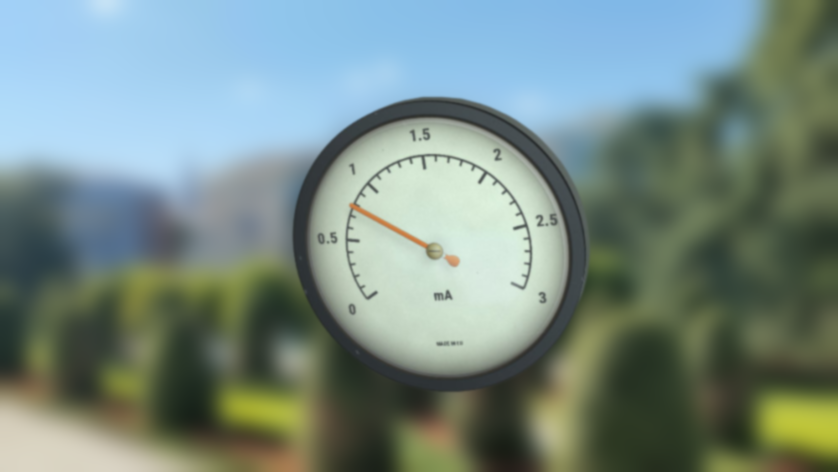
0.8 mA
